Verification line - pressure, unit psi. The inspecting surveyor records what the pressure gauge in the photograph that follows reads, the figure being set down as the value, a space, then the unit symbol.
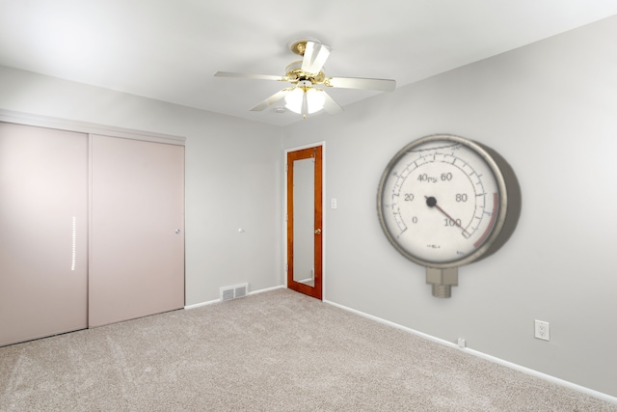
97.5 psi
